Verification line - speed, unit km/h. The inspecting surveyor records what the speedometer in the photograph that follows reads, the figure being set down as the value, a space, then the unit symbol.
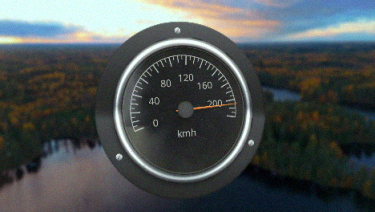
205 km/h
